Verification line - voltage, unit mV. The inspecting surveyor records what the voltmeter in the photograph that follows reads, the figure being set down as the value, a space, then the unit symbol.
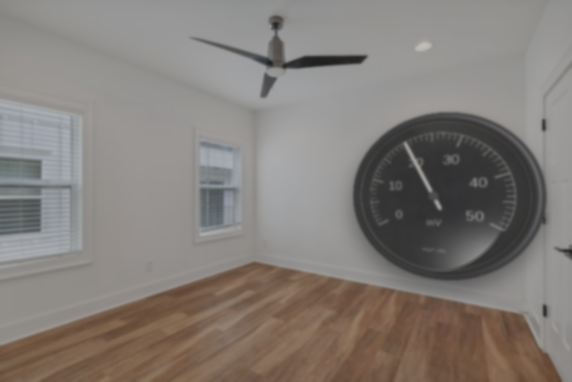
20 mV
